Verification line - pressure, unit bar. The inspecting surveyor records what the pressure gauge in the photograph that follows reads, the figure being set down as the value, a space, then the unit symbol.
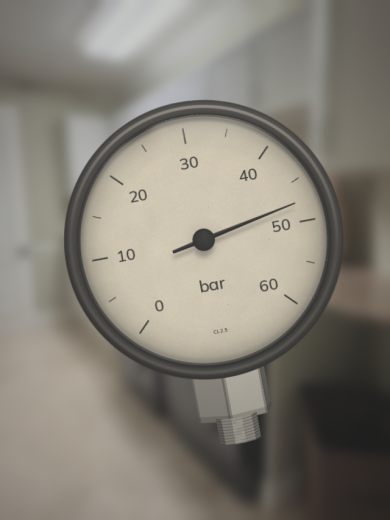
47.5 bar
